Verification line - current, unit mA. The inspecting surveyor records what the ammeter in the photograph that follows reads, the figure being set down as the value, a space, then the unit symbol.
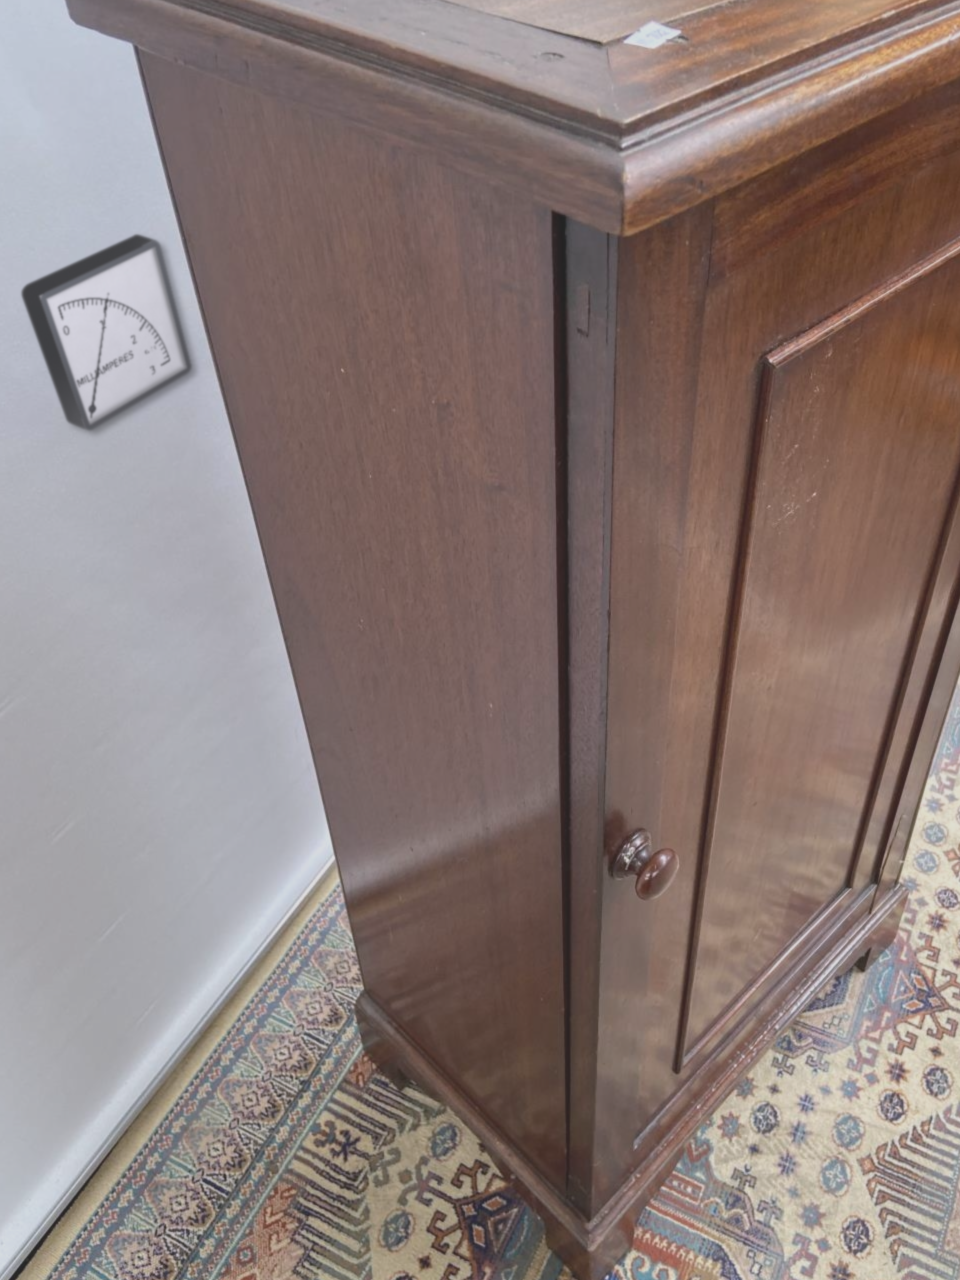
1 mA
